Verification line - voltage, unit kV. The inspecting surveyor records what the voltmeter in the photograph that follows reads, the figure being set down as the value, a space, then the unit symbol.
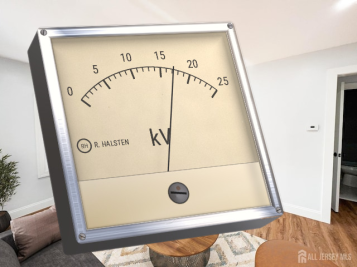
17 kV
